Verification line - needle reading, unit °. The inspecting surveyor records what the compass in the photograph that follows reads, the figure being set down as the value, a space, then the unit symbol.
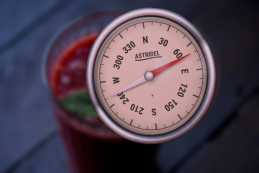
70 °
